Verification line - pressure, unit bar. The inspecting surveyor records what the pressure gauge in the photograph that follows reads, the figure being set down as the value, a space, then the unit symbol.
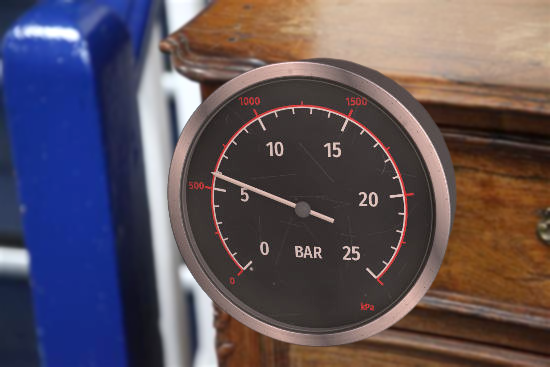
6 bar
